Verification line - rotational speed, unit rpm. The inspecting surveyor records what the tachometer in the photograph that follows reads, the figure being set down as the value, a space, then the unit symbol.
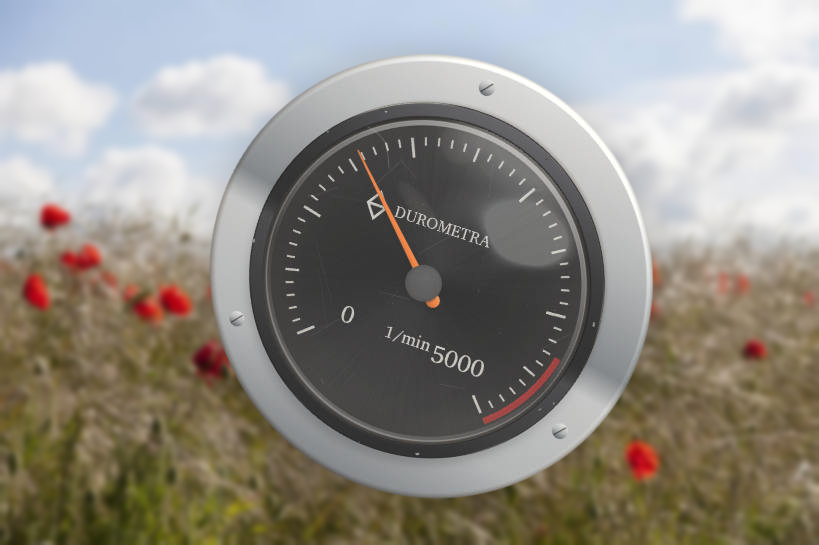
1600 rpm
